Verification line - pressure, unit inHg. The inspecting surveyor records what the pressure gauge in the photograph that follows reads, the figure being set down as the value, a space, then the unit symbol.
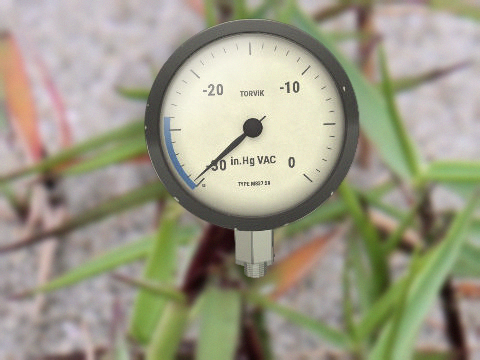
-29.5 inHg
